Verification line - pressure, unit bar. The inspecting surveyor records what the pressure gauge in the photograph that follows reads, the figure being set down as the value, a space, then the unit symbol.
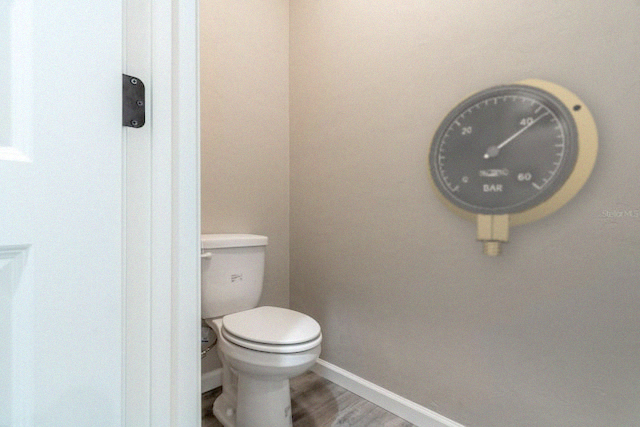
42 bar
